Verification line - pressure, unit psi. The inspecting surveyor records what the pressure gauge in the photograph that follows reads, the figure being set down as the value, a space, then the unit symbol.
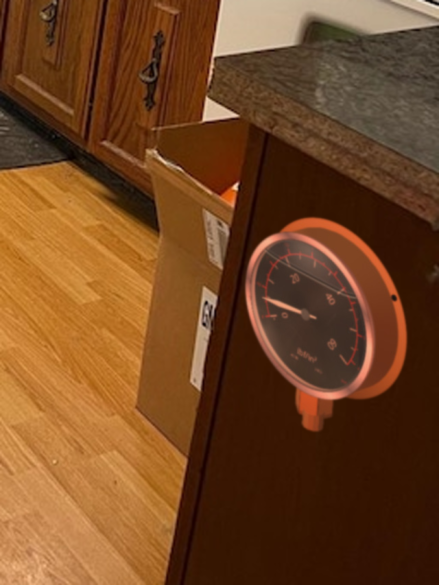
5 psi
